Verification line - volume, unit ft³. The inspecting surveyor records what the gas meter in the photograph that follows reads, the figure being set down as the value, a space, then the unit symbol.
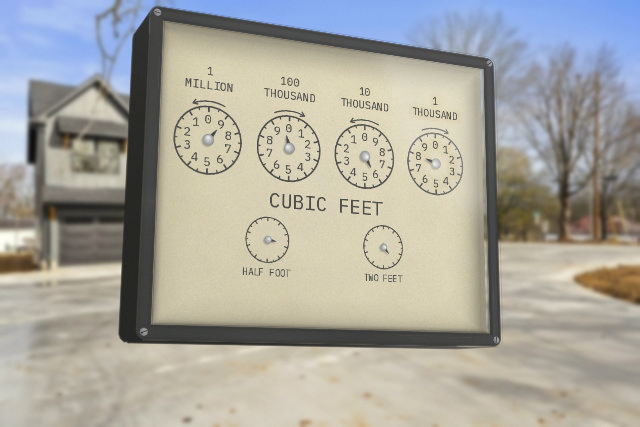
895800 ft³
